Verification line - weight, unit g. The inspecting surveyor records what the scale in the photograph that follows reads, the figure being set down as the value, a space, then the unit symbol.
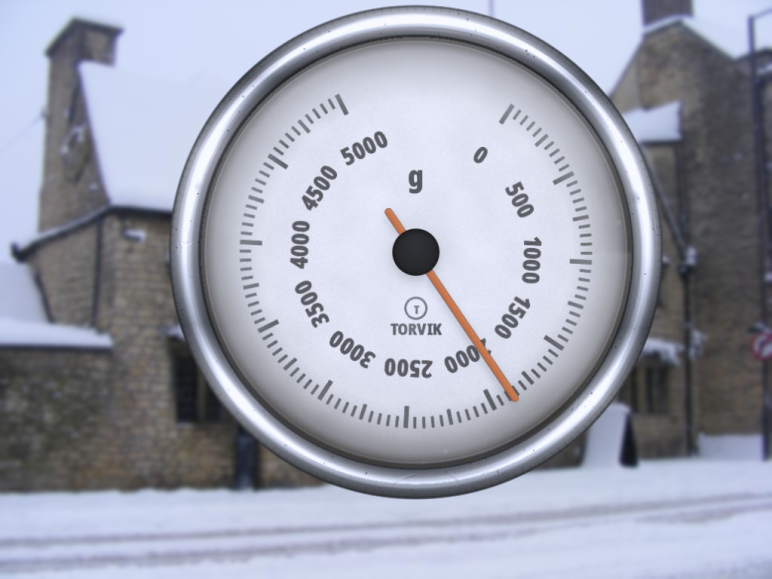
1875 g
